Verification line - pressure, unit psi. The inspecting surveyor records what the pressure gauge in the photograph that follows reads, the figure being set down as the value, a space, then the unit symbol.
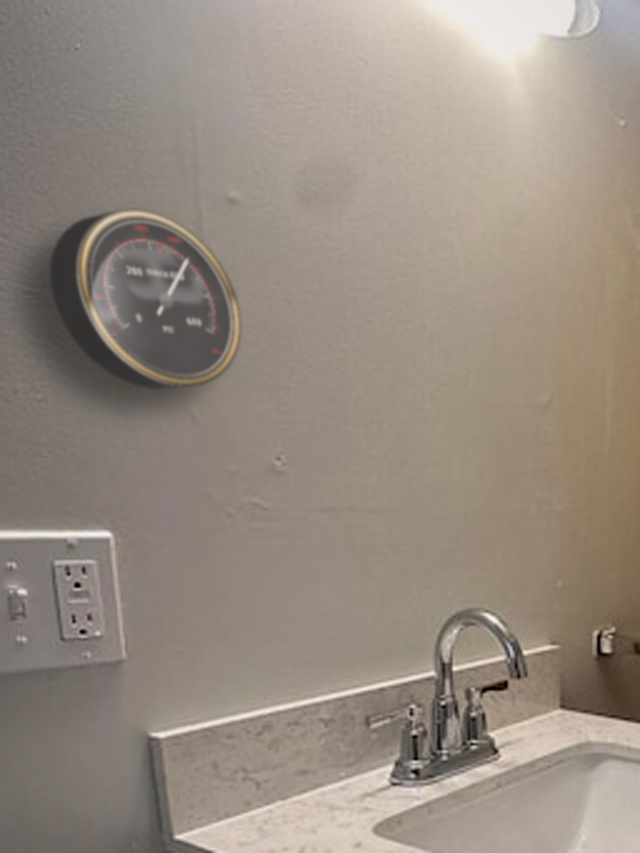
400 psi
